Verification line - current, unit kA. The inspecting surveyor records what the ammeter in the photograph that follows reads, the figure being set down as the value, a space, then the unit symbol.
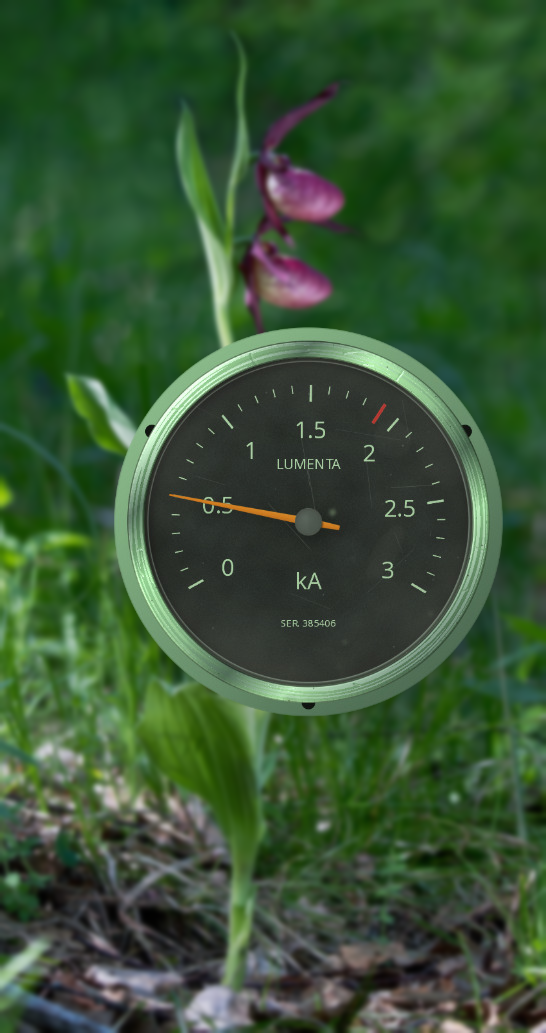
0.5 kA
